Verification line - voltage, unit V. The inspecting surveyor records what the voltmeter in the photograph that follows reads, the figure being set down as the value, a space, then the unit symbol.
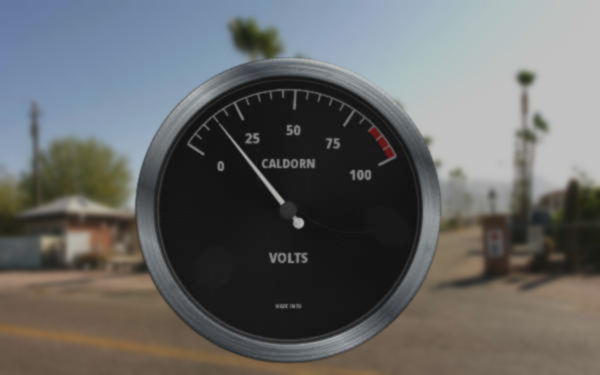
15 V
